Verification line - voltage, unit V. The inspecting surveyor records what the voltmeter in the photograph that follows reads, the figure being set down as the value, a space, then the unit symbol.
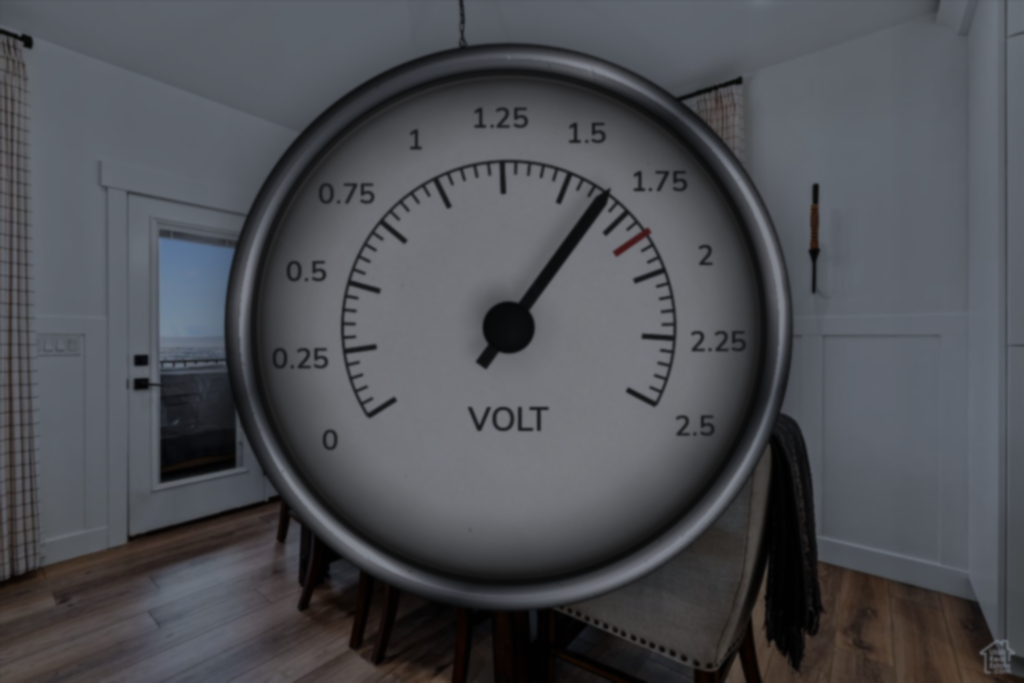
1.65 V
